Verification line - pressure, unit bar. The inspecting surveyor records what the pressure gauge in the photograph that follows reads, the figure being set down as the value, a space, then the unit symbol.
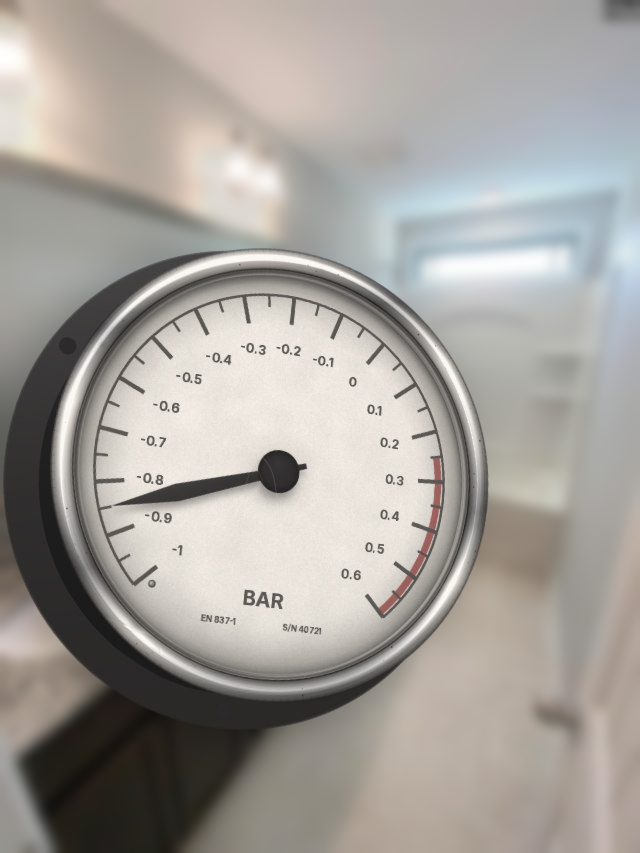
-0.85 bar
